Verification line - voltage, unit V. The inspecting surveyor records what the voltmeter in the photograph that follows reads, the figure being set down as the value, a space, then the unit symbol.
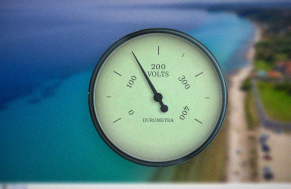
150 V
